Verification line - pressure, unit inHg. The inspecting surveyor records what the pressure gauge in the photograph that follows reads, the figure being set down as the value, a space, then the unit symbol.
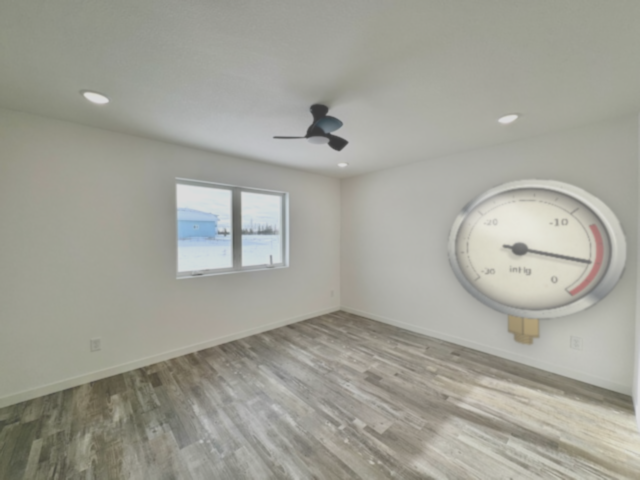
-4 inHg
